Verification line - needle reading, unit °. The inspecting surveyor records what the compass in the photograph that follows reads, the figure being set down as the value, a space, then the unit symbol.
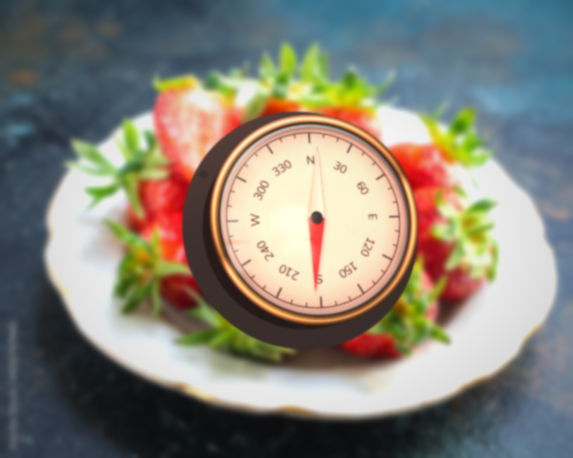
185 °
